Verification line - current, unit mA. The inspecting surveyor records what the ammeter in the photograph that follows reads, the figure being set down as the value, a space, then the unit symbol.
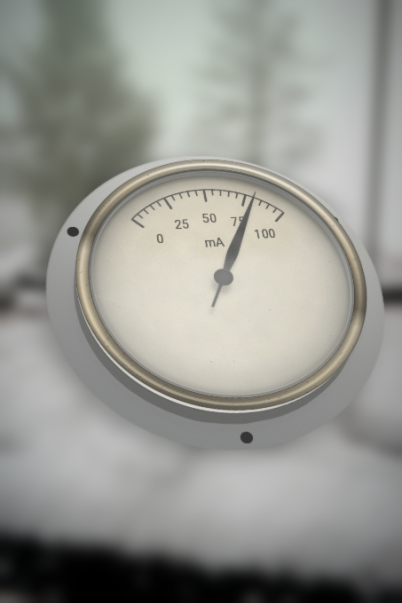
80 mA
